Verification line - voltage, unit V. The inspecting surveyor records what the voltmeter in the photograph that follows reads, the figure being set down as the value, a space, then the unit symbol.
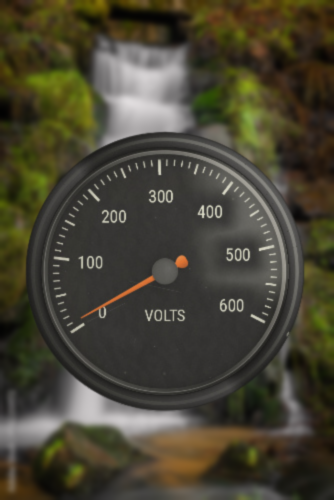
10 V
